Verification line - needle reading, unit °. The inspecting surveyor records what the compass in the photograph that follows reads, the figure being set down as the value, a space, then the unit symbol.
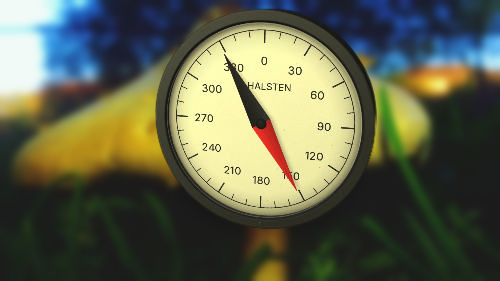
150 °
